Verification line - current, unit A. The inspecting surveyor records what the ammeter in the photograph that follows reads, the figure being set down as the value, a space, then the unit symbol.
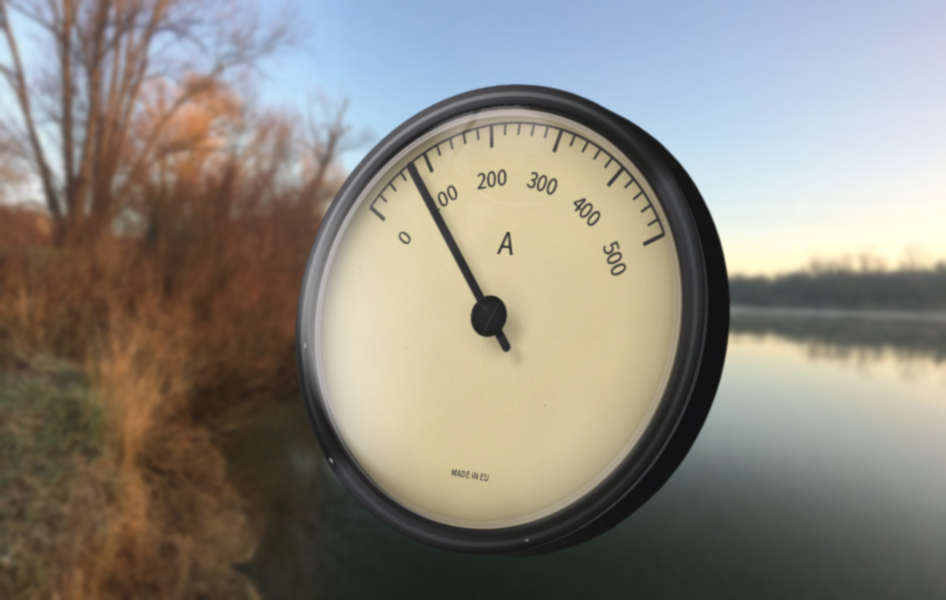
80 A
